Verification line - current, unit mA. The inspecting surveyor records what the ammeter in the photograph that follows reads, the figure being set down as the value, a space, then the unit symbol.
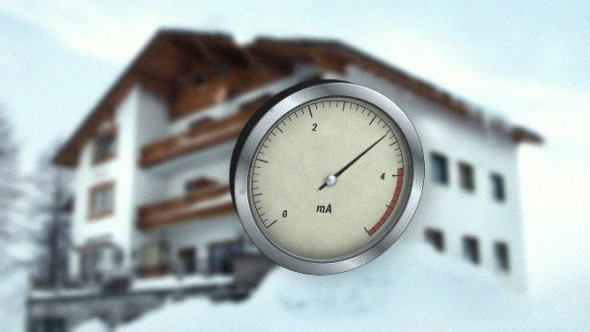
3.3 mA
